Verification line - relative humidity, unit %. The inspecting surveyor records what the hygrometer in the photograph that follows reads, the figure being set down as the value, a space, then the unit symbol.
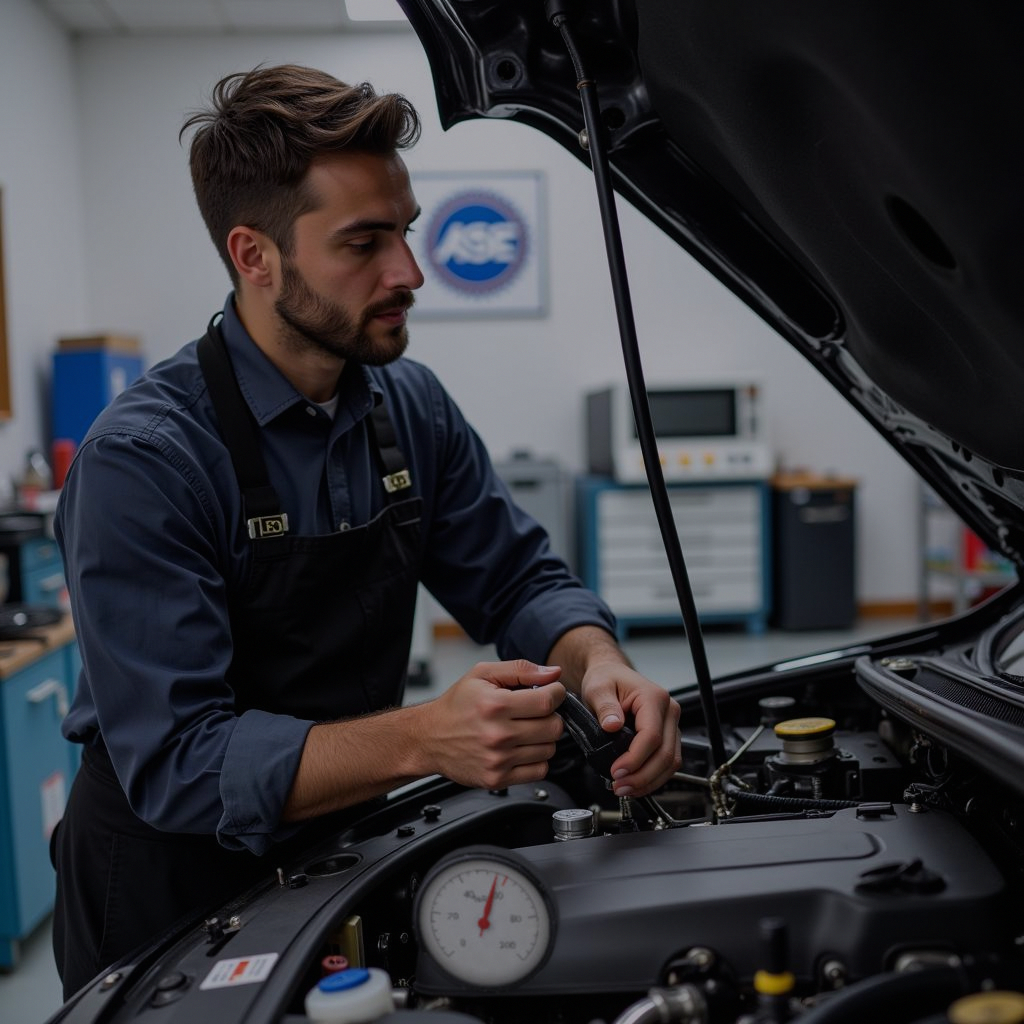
56 %
